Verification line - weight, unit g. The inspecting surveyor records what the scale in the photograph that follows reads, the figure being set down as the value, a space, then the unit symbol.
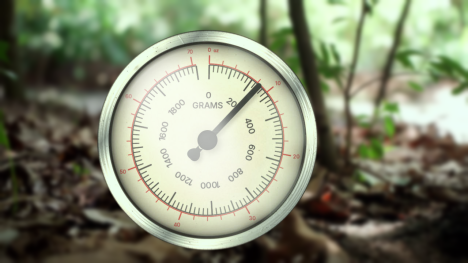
240 g
